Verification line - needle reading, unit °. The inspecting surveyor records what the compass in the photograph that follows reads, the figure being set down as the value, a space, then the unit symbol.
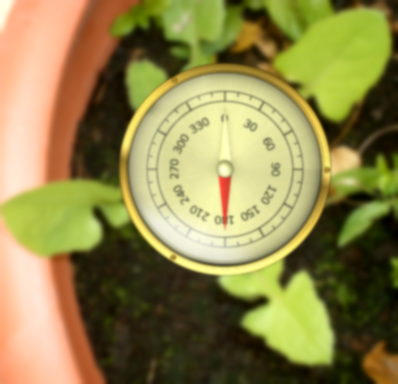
180 °
